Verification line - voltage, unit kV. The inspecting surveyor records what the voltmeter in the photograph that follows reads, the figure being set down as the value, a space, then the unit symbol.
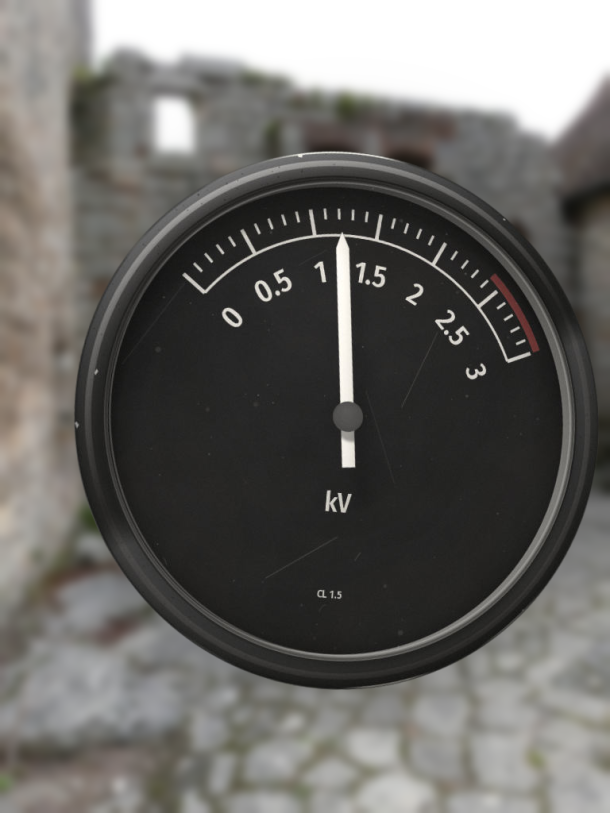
1.2 kV
